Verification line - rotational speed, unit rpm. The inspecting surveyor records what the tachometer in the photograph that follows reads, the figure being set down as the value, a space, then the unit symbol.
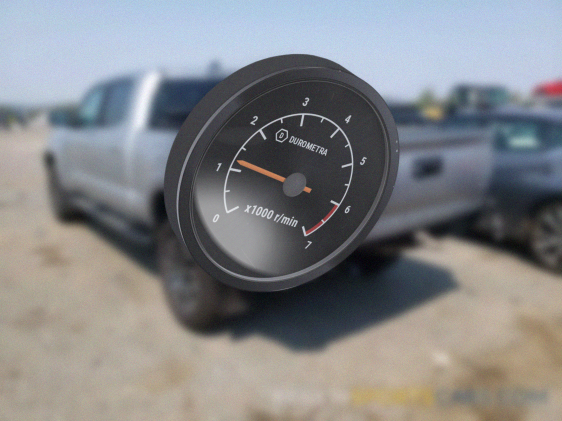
1250 rpm
